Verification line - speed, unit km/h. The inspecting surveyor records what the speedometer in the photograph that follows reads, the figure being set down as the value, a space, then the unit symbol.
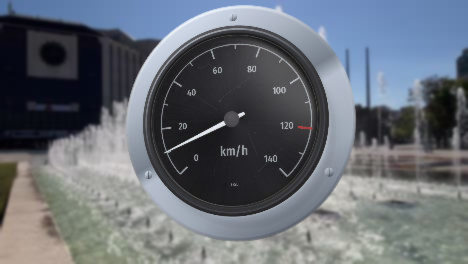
10 km/h
